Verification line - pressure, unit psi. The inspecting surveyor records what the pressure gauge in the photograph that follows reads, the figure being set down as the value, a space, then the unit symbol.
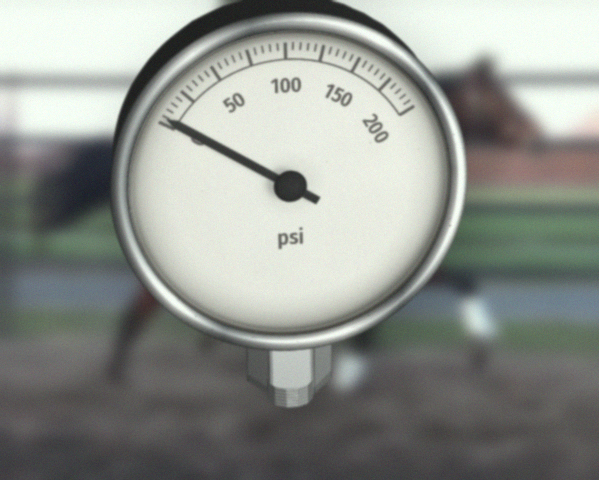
5 psi
